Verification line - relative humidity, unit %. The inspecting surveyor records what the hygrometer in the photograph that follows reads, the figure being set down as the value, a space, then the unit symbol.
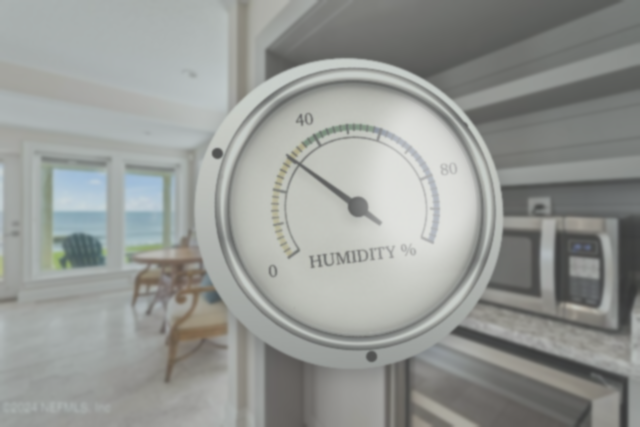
30 %
